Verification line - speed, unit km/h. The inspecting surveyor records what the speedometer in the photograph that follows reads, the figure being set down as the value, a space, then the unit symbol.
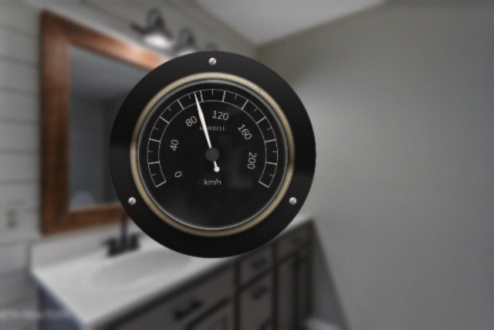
95 km/h
